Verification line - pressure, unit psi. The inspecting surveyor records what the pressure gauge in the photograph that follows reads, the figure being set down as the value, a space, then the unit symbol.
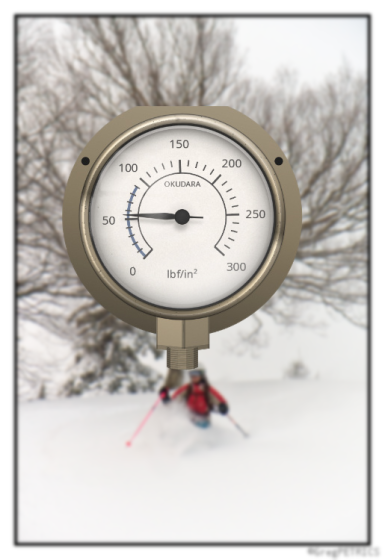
55 psi
